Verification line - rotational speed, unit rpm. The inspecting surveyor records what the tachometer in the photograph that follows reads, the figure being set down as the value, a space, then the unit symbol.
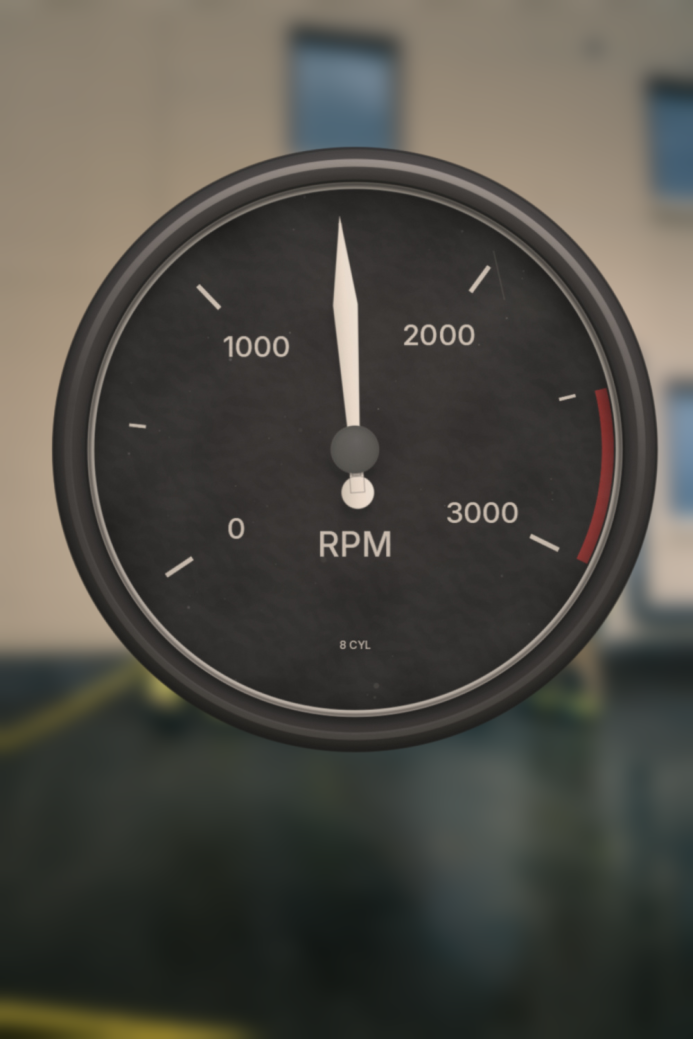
1500 rpm
